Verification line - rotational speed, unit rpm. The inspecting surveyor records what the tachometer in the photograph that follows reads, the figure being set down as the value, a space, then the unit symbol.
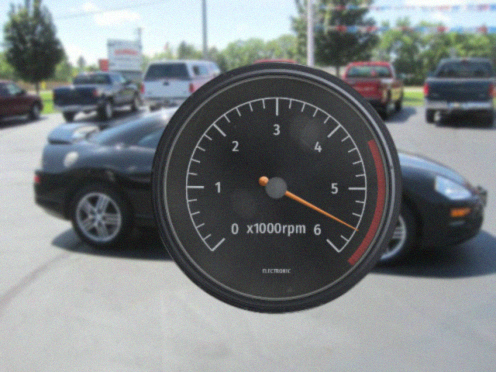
5600 rpm
